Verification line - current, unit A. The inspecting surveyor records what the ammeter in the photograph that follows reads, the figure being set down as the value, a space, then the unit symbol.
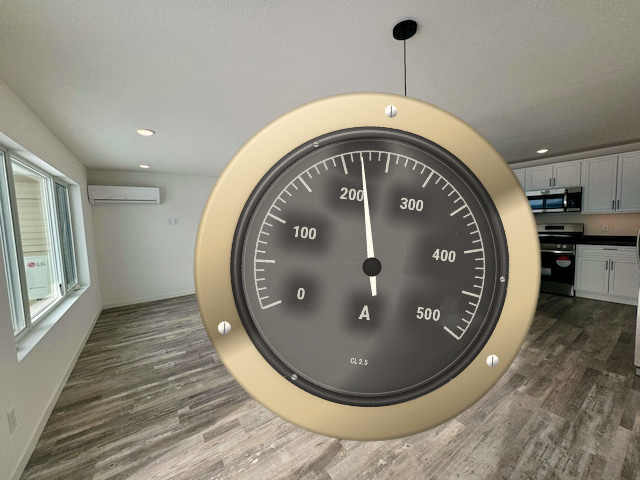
220 A
